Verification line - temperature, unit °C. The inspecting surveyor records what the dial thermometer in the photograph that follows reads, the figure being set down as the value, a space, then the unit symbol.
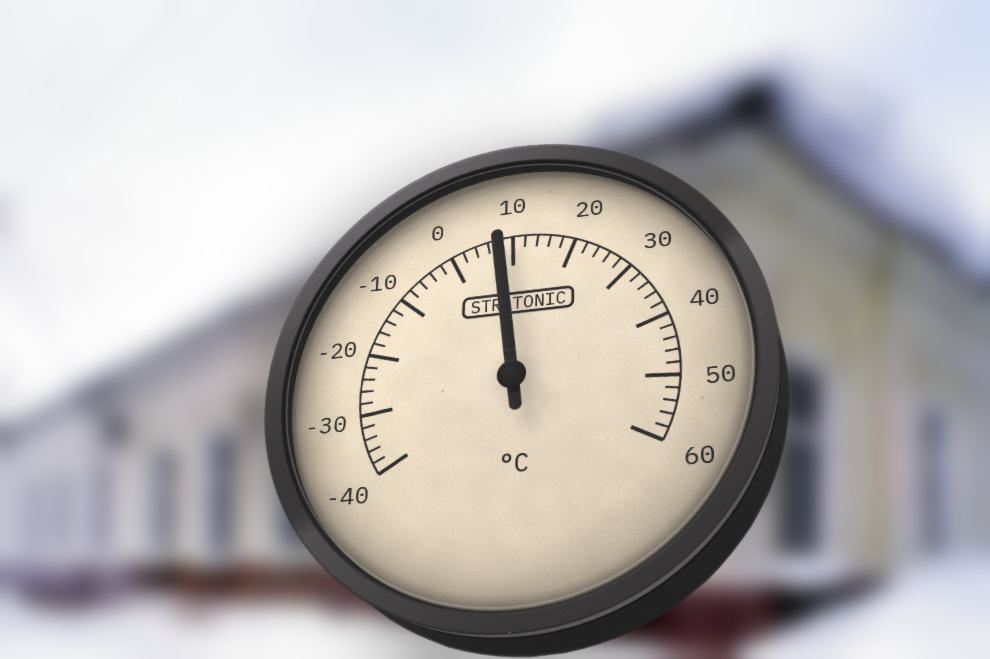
8 °C
